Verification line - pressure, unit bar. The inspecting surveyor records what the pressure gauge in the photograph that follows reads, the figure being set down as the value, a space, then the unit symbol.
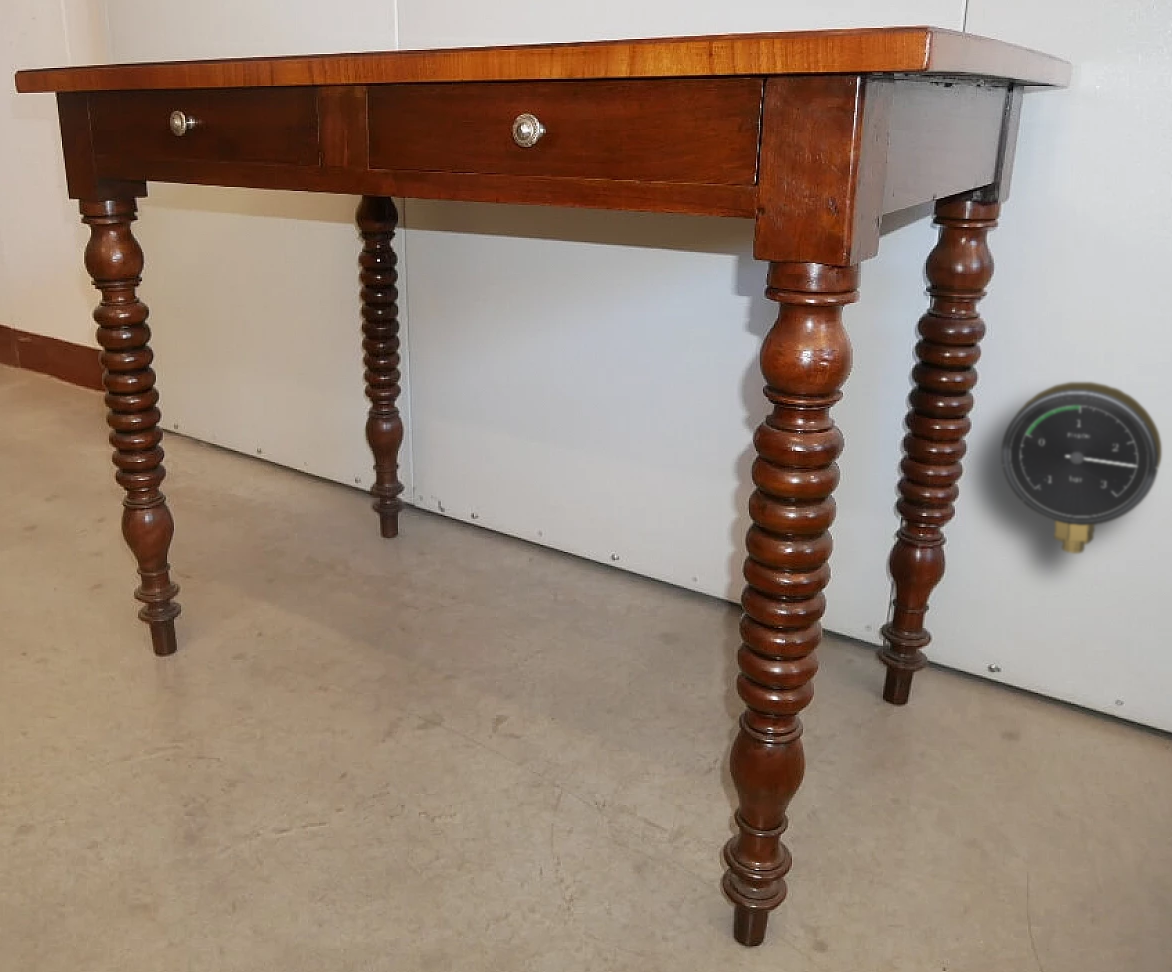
2.4 bar
